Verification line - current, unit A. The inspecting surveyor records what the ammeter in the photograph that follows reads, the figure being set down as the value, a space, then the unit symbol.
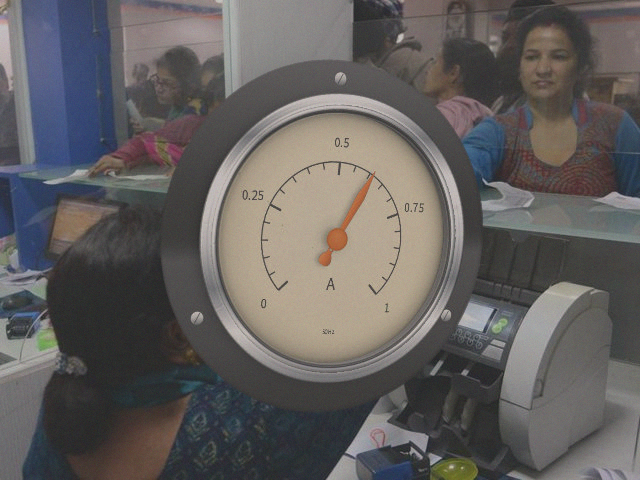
0.6 A
